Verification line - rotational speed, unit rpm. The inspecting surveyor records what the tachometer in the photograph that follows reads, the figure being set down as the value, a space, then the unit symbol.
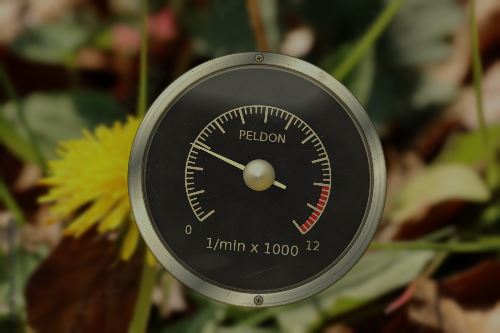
2800 rpm
